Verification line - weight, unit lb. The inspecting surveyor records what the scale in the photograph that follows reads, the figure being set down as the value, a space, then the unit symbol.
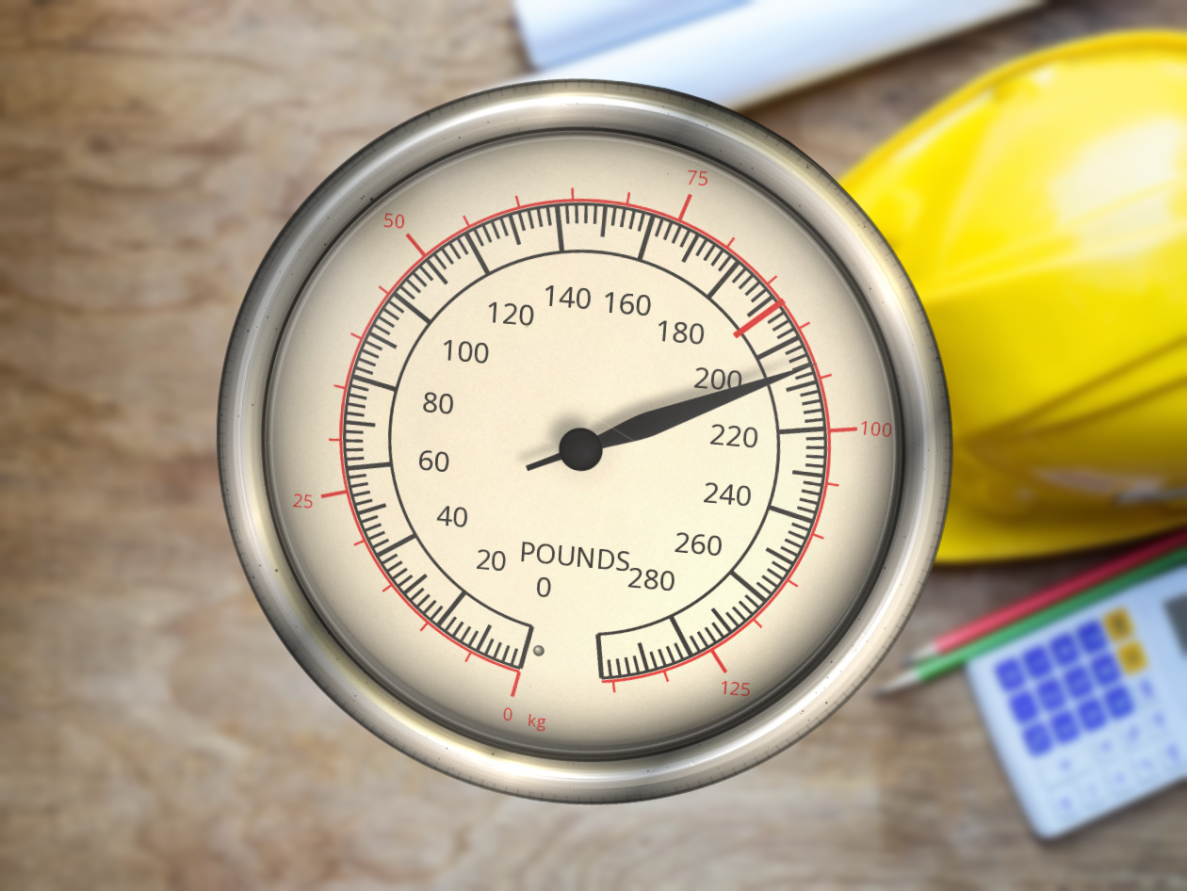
206 lb
